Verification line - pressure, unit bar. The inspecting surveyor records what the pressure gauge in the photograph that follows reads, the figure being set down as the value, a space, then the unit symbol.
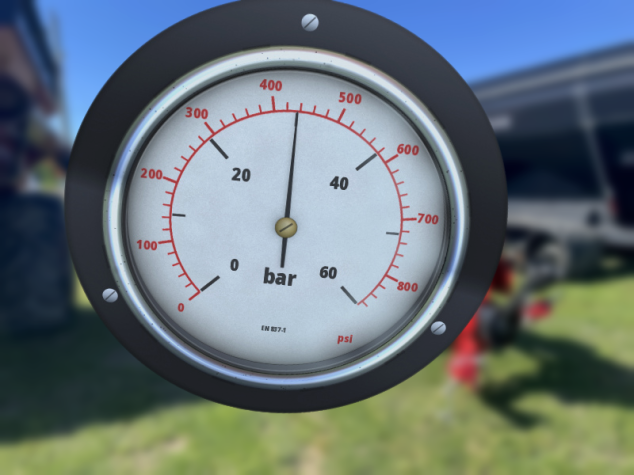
30 bar
